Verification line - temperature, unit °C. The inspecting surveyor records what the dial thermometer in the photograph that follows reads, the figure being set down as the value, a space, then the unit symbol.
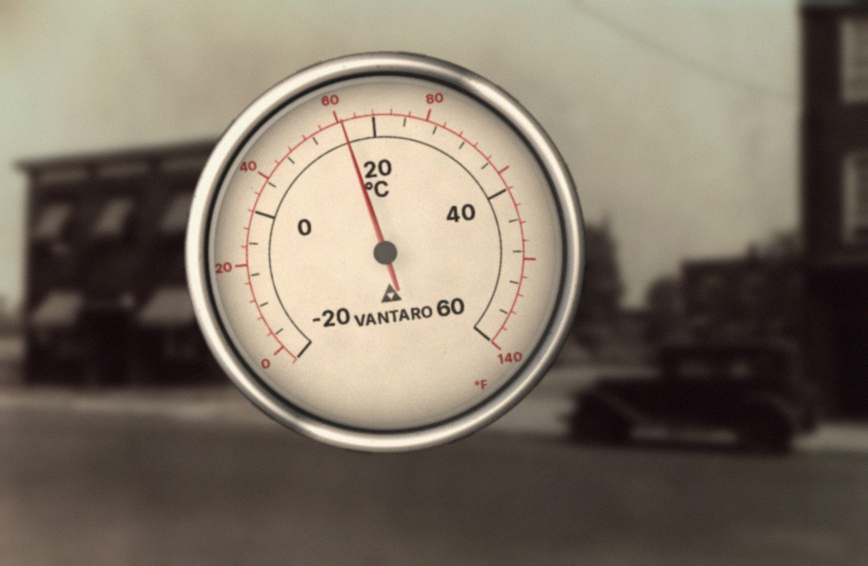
16 °C
